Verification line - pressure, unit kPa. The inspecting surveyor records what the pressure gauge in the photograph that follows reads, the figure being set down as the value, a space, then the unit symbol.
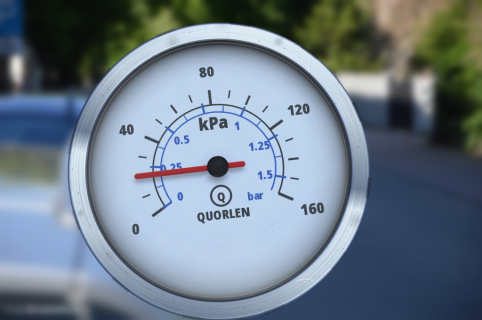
20 kPa
